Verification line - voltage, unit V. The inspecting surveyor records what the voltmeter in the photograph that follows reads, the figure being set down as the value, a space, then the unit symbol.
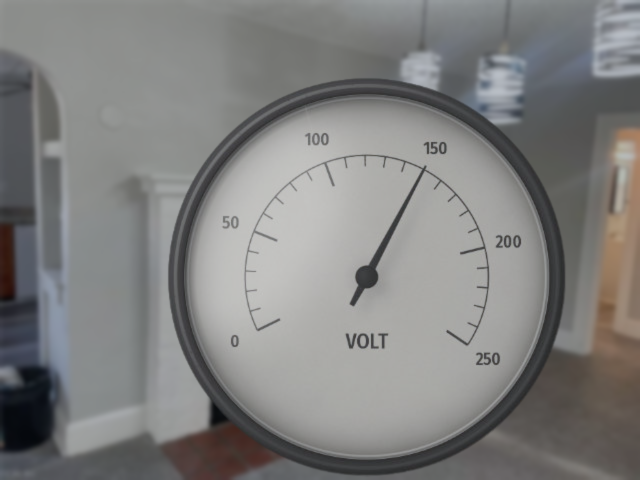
150 V
